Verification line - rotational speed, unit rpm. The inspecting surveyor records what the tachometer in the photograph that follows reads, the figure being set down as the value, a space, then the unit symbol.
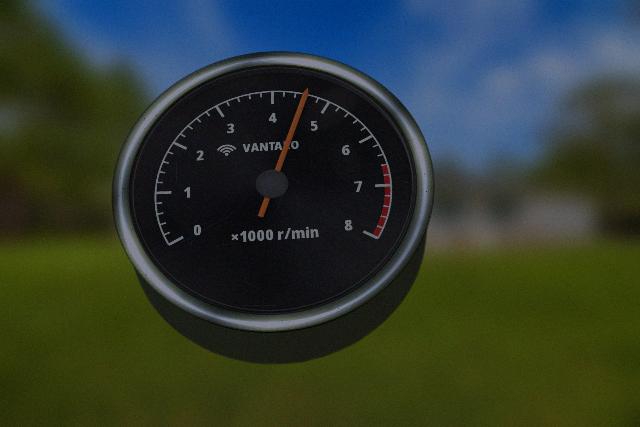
4600 rpm
